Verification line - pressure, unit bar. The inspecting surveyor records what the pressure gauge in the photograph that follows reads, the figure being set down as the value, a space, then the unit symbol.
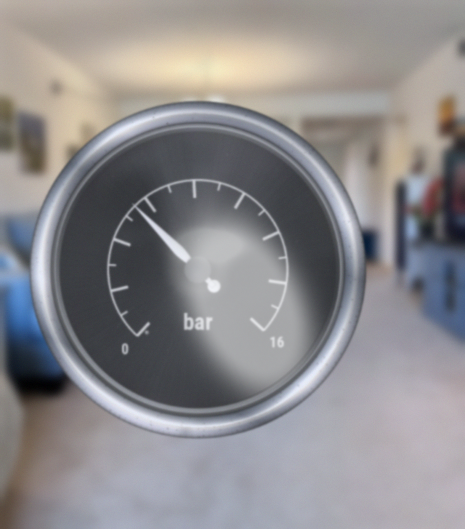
5.5 bar
